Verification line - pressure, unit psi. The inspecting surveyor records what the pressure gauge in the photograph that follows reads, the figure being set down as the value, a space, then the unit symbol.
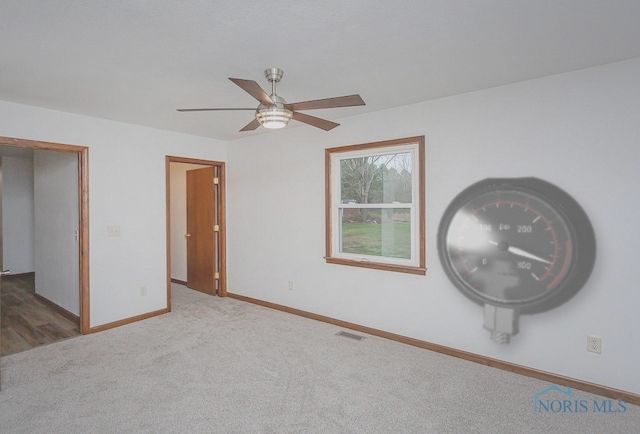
270 psi
